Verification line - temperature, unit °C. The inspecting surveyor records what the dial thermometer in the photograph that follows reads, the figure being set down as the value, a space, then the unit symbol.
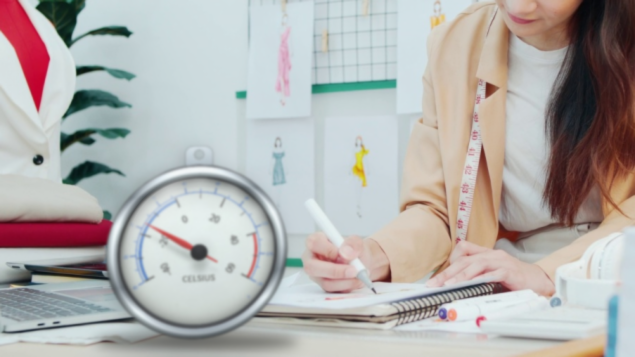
-15 °C
